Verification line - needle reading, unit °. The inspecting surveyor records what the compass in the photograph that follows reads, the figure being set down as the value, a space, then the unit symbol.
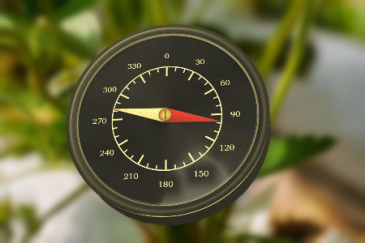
100 °
